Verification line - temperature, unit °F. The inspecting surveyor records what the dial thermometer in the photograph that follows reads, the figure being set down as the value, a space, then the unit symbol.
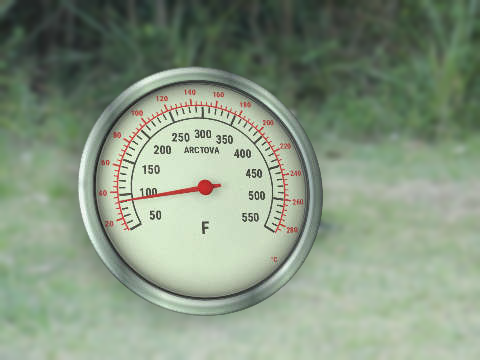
90 °F
